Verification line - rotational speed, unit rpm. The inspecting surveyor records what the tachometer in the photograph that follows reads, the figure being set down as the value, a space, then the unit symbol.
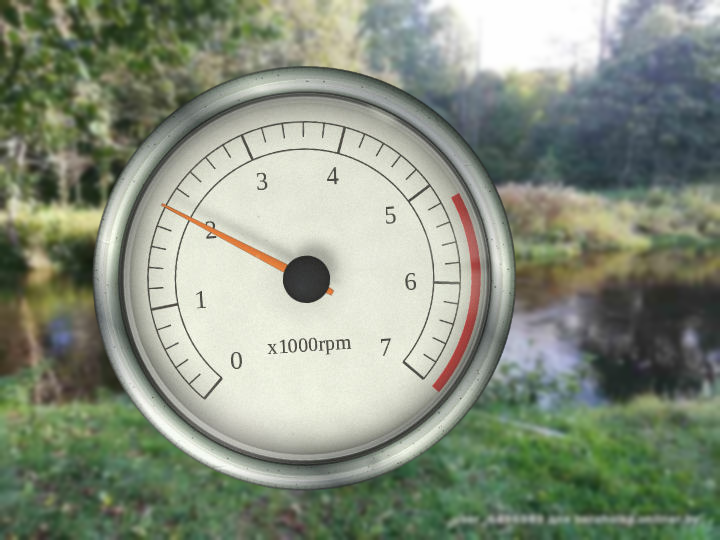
2000 rpm
